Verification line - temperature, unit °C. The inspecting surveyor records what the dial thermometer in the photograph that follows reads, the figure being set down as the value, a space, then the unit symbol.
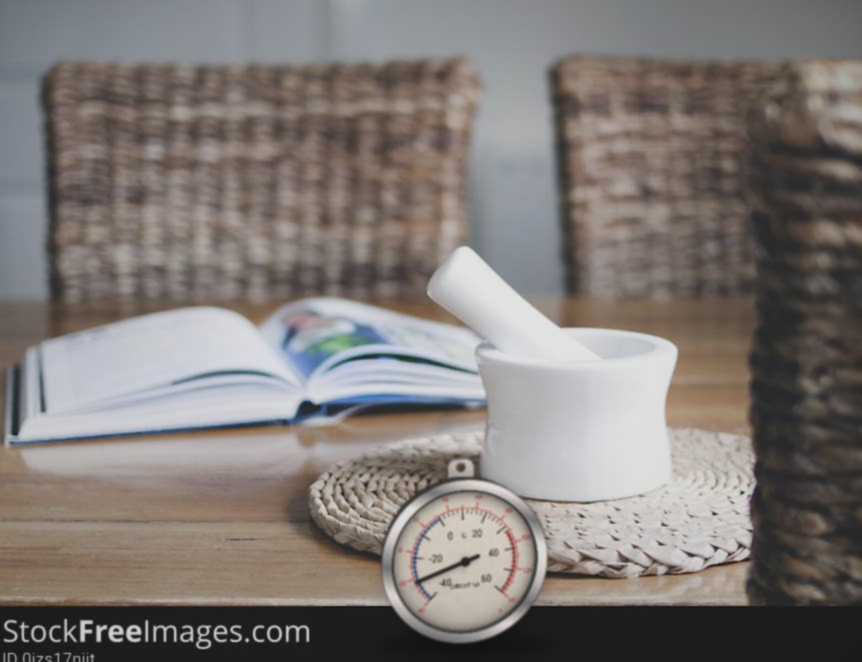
-30 °C
